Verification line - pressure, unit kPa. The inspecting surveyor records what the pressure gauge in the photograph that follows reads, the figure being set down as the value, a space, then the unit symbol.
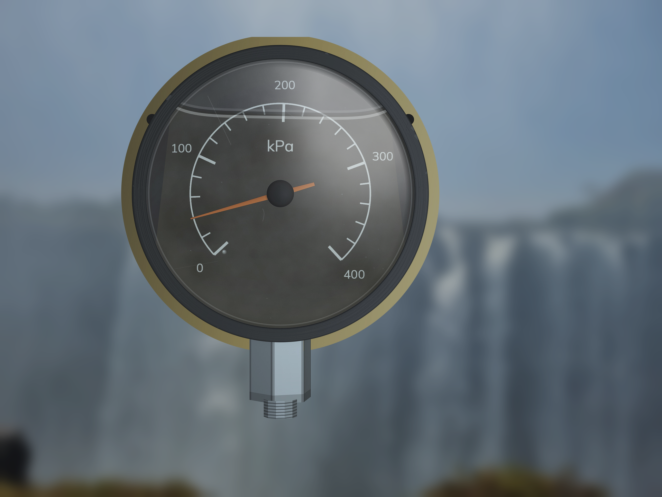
40 kPa
